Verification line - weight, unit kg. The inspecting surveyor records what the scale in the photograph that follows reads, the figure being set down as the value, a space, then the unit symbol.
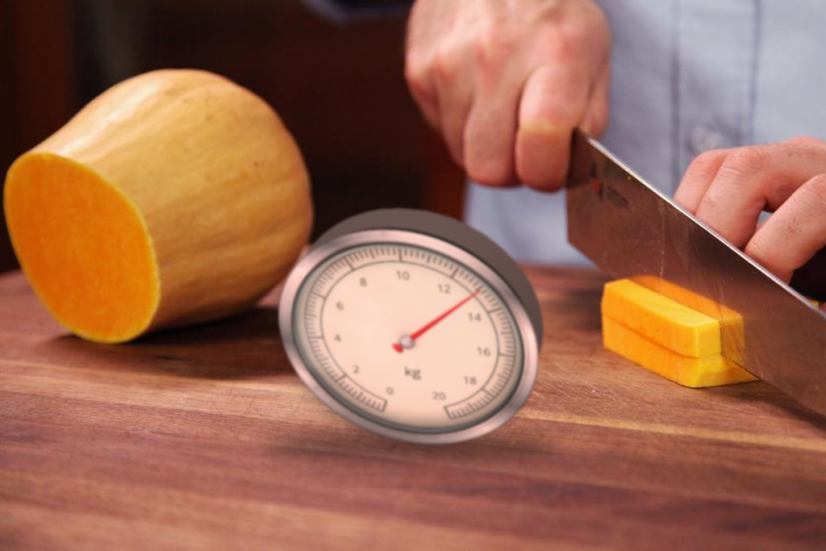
13 kg
